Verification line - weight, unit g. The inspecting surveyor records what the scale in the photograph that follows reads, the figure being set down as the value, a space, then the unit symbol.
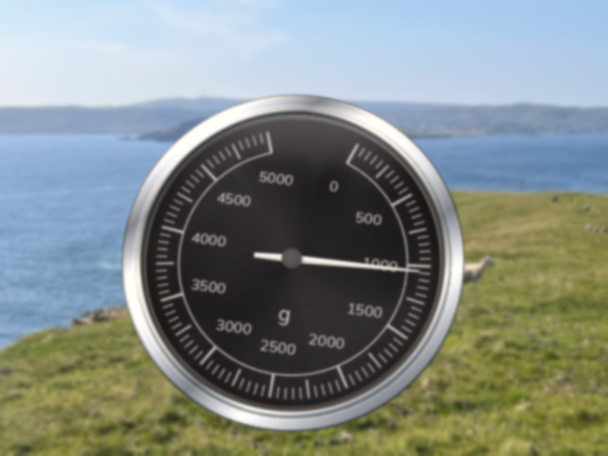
1050 g
